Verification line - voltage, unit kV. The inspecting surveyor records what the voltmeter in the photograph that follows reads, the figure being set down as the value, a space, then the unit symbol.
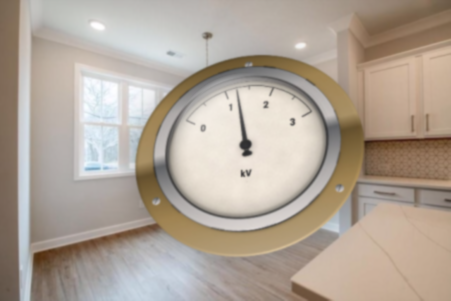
1.25 kV
